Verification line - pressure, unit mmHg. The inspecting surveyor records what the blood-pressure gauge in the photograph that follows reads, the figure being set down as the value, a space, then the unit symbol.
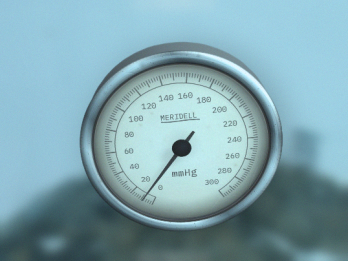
10 mmHg
